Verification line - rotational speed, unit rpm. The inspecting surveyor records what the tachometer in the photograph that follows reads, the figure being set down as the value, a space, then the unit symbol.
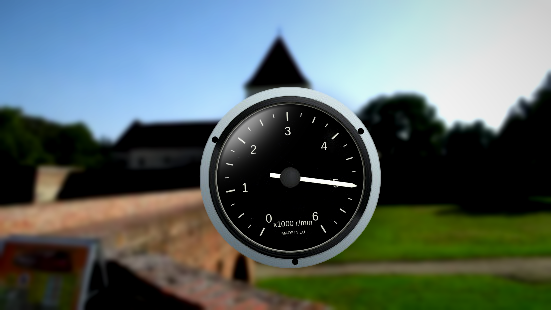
5000 rpm
